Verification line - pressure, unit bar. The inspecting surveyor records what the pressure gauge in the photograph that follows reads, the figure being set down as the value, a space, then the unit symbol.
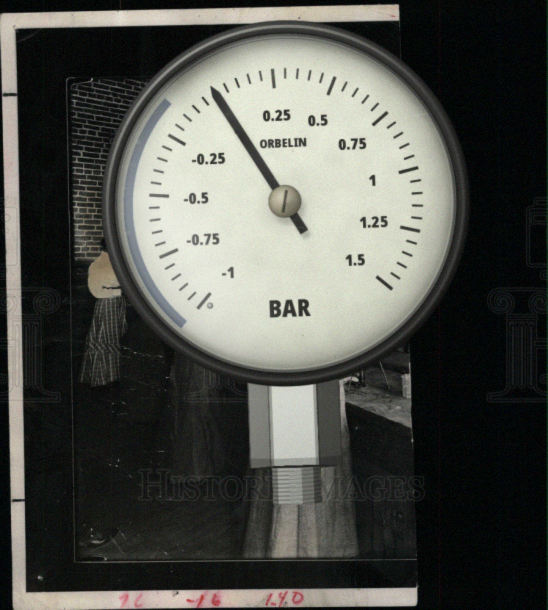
0 bar
